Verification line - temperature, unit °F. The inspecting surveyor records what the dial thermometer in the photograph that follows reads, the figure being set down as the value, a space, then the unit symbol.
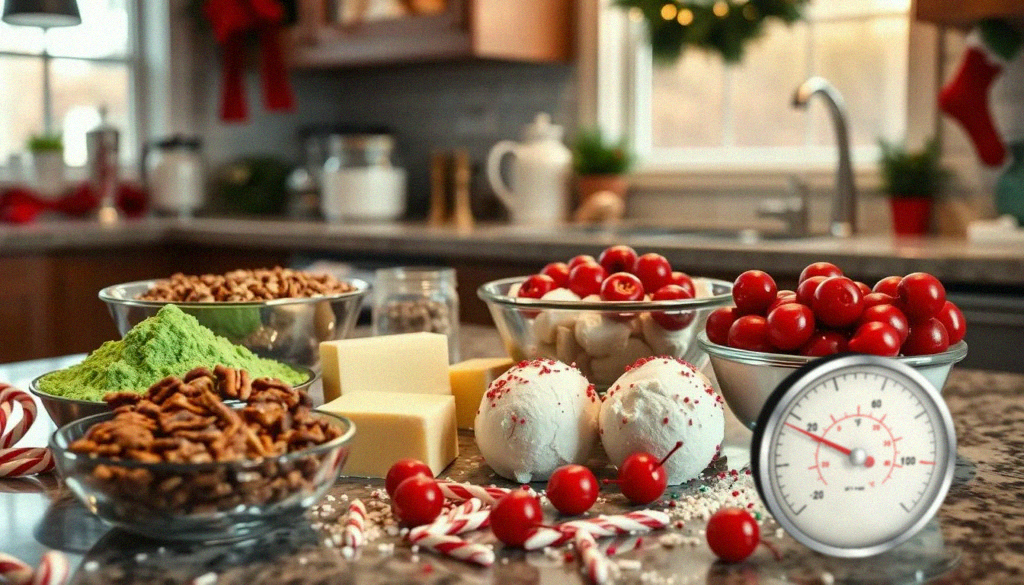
16 °F
